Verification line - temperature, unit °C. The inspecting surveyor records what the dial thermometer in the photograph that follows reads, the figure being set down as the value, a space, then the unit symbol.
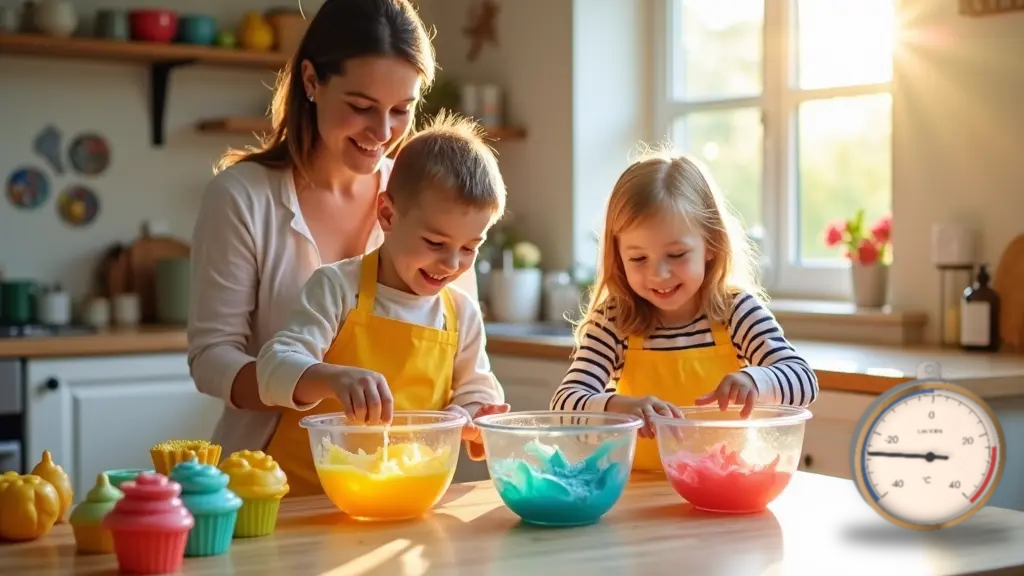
-26 °C
